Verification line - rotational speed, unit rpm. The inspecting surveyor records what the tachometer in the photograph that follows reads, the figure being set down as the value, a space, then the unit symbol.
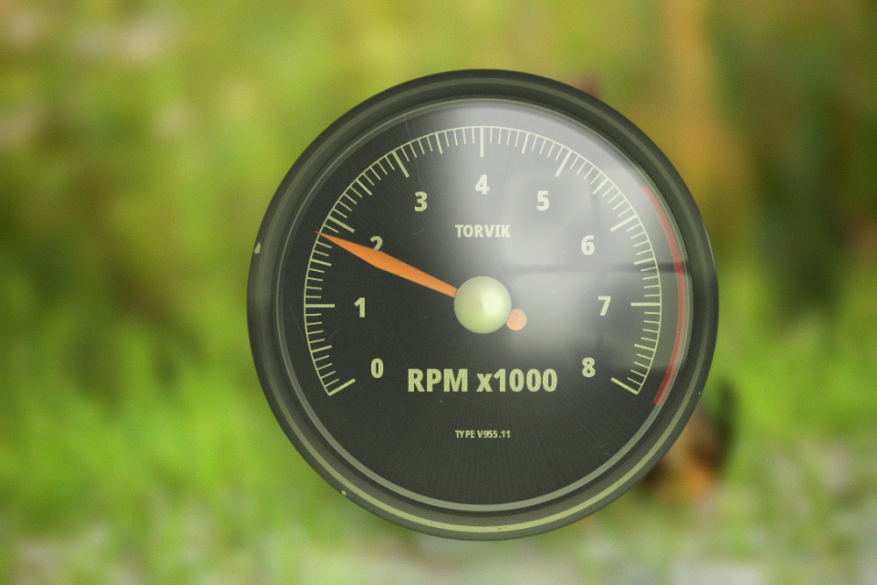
1800 rpm
